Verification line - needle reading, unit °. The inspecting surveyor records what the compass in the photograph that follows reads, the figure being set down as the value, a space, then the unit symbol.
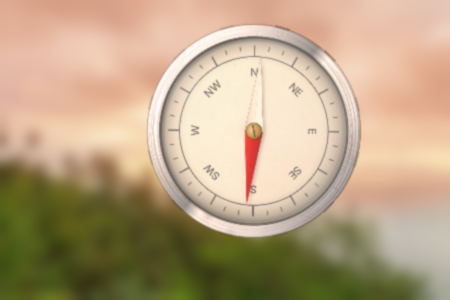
185 °
